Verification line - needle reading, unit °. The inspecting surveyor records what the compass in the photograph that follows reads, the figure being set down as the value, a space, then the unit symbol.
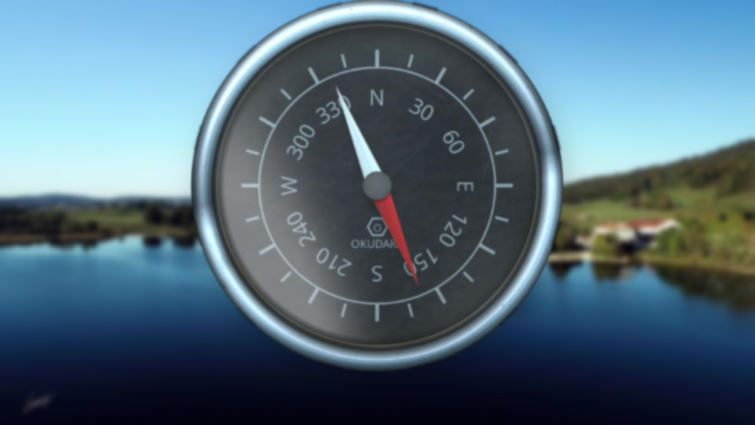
157.5 °
